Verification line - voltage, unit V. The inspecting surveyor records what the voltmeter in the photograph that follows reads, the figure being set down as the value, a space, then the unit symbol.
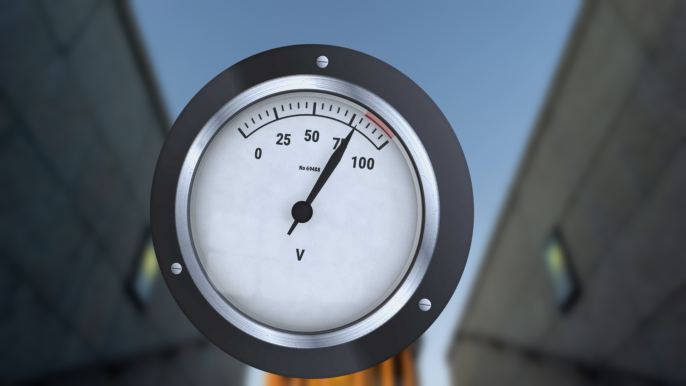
80 V
